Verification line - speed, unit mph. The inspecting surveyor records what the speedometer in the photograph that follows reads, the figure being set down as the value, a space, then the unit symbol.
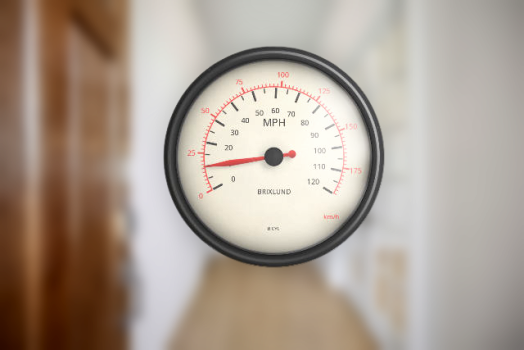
10 mph
